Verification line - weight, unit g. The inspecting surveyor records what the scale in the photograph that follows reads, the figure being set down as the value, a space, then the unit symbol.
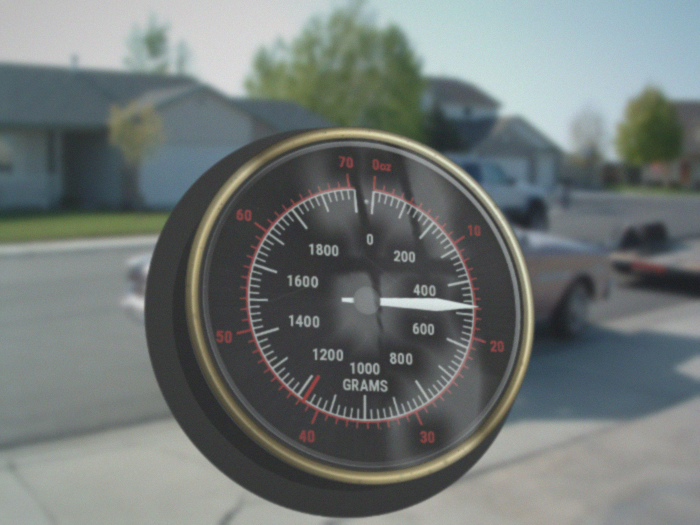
480 g
